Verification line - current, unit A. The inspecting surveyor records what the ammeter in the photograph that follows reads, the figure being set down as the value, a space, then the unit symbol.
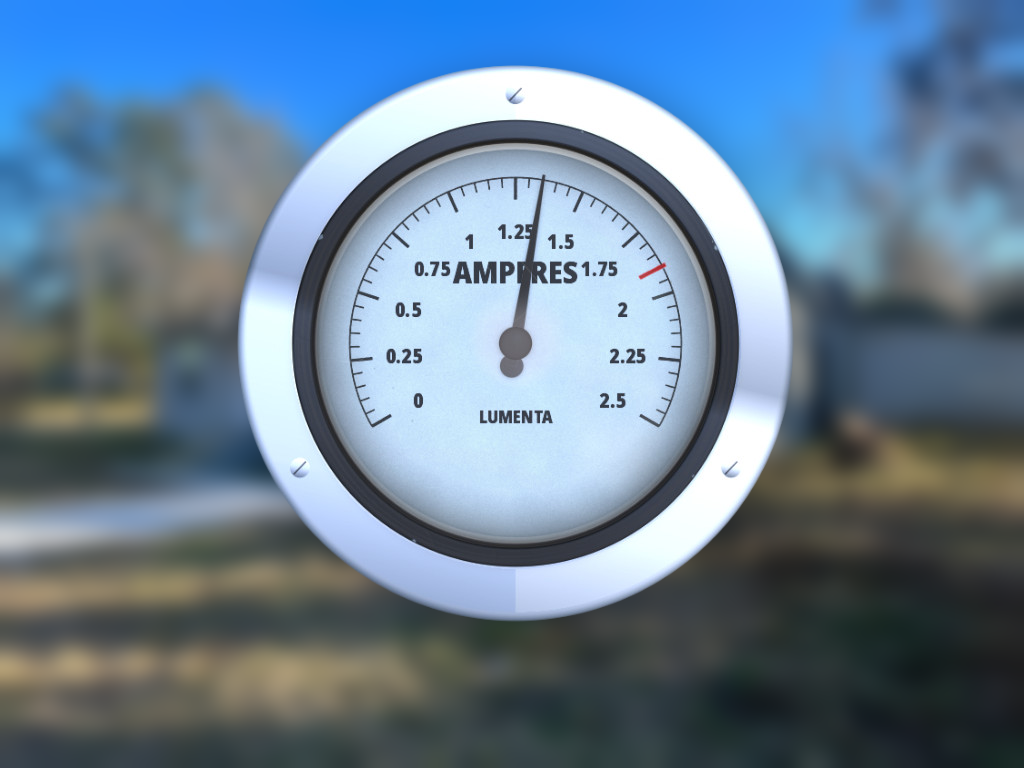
1.35 A
